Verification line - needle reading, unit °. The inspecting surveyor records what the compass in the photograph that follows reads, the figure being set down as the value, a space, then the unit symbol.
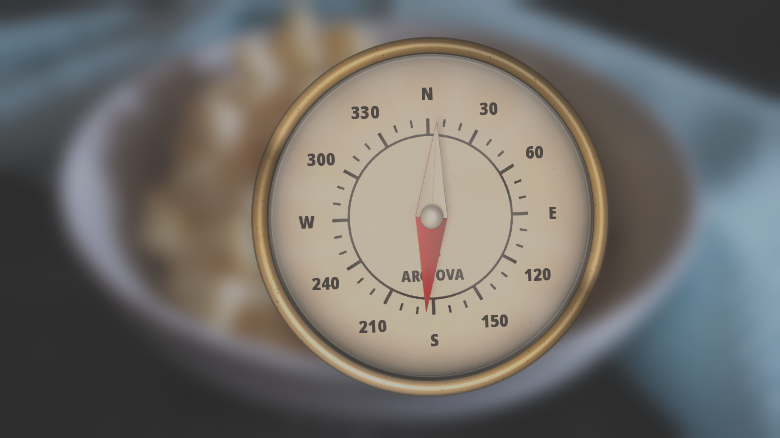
185 °
